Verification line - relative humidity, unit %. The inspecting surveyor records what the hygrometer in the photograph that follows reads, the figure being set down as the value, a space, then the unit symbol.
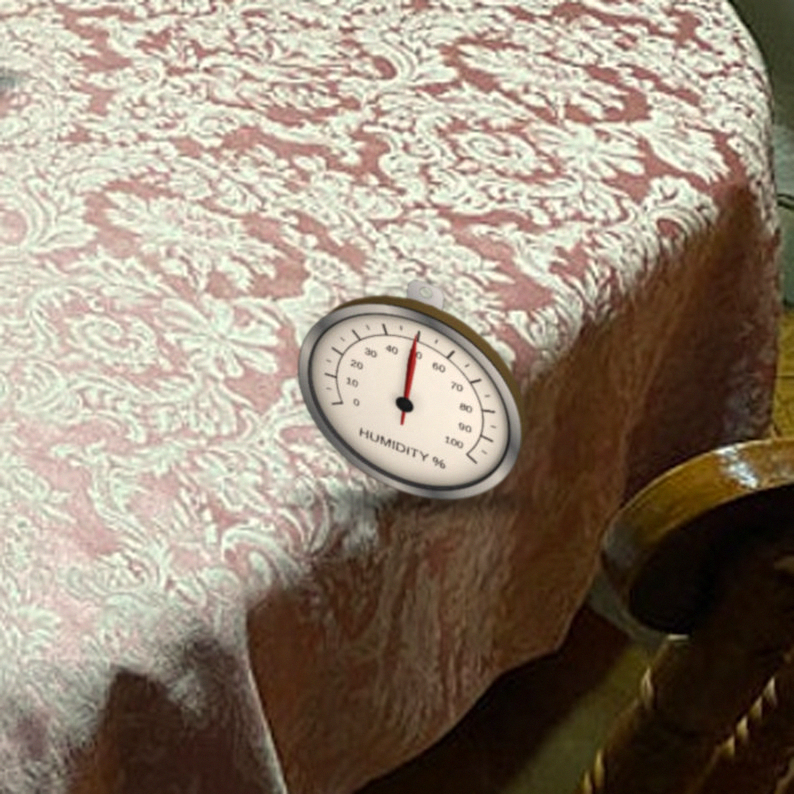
50 %
